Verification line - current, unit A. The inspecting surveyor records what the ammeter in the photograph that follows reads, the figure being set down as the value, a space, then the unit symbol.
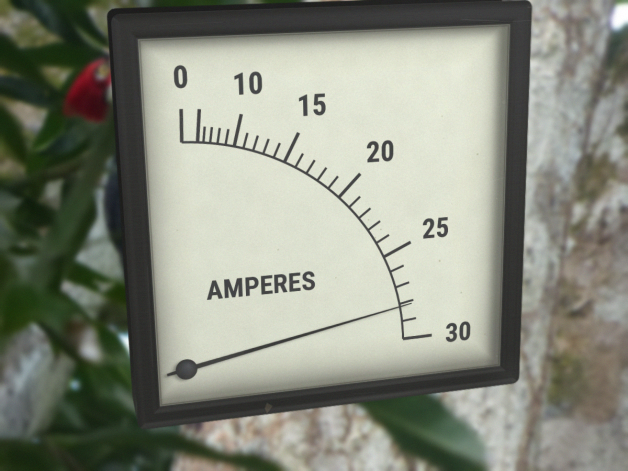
28 A
